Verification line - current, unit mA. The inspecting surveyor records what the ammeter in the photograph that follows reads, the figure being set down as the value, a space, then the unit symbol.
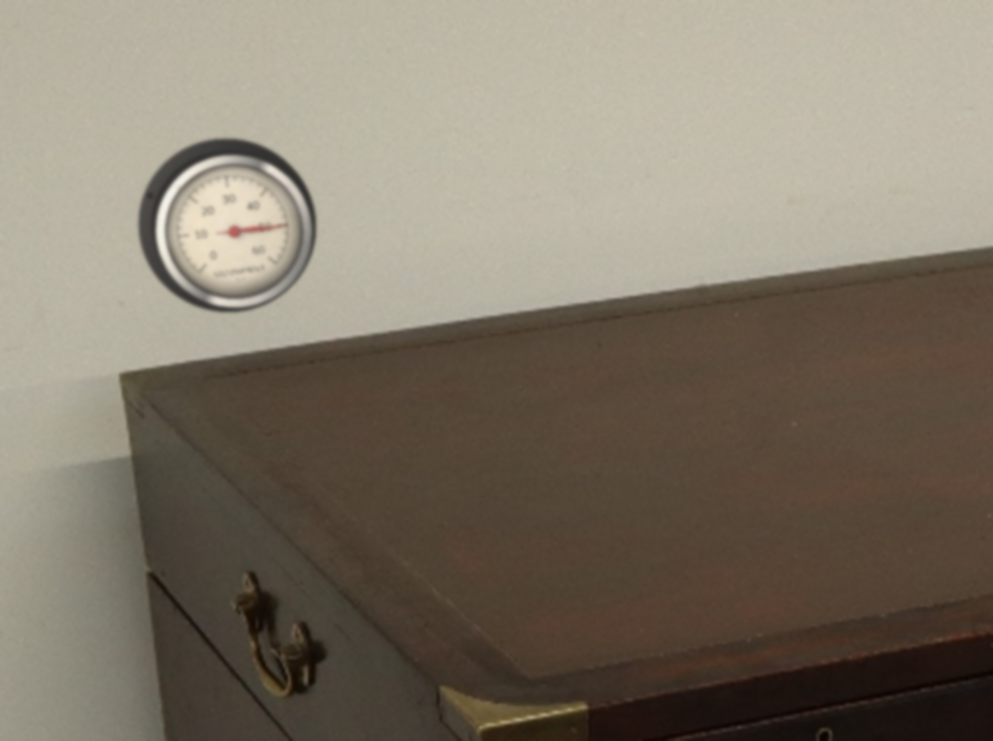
50 mA
